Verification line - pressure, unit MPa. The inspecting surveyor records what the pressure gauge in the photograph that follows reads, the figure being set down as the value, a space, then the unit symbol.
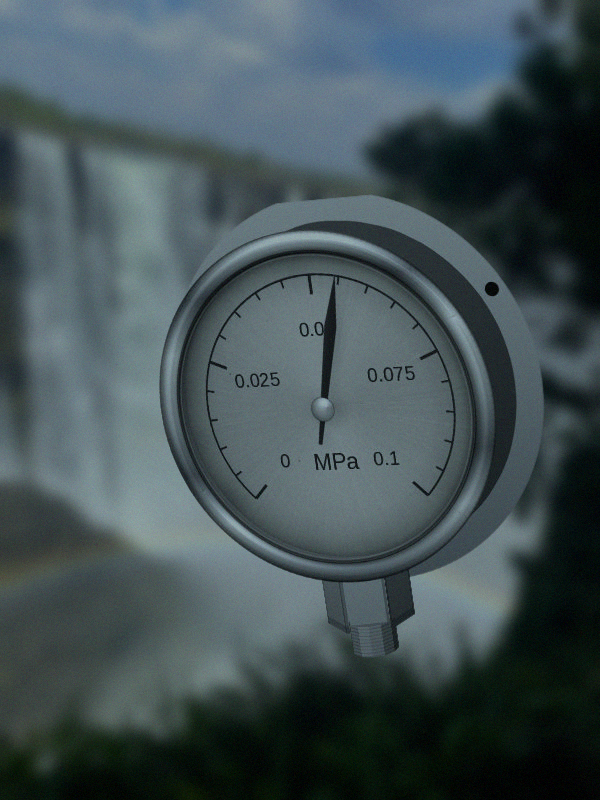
0.055 MPa
